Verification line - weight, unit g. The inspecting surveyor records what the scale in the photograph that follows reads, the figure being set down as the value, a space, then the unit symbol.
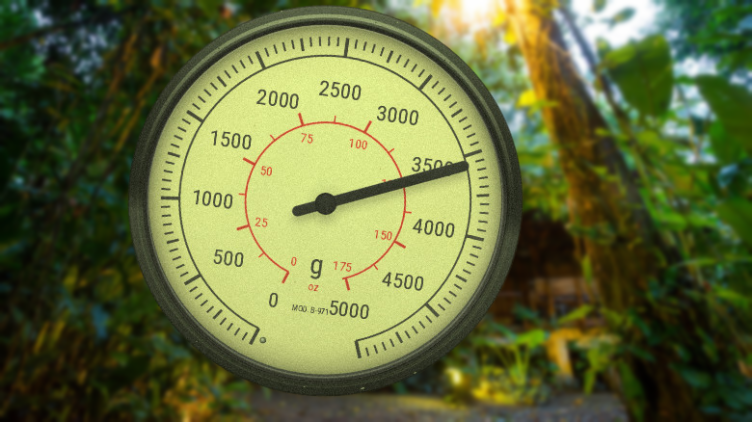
3550 g
